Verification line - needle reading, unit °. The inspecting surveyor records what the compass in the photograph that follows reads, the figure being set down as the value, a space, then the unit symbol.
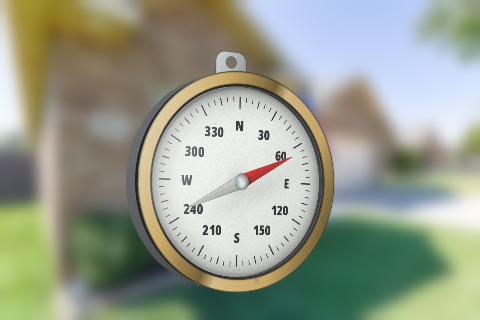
65 °
